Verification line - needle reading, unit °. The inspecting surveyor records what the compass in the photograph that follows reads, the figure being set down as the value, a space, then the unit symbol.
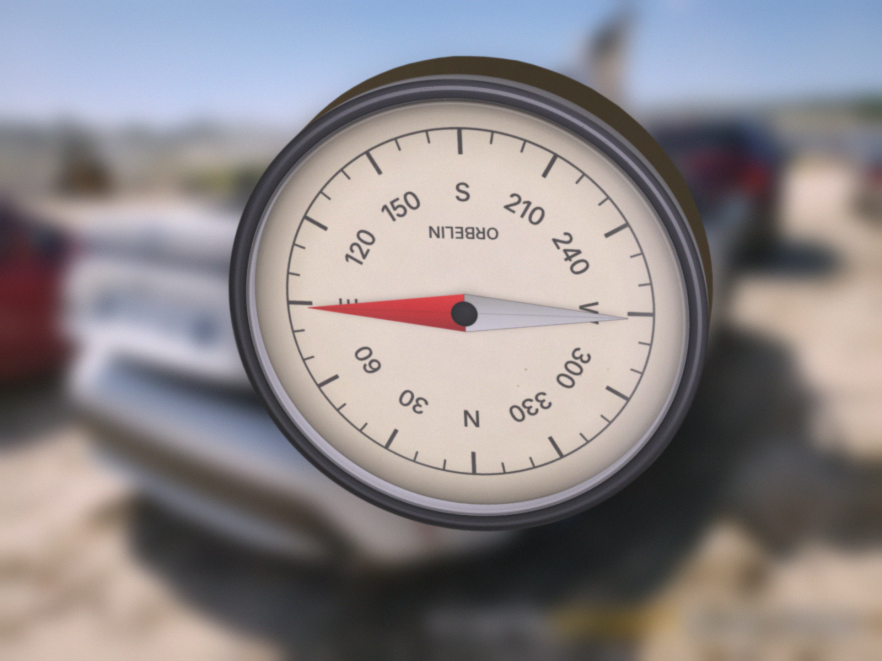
90 °
